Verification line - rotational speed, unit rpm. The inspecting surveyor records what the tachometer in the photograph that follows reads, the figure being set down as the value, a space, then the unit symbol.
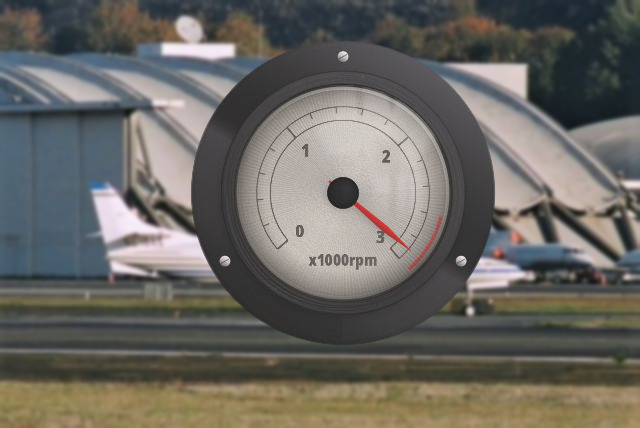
2900 rpm
